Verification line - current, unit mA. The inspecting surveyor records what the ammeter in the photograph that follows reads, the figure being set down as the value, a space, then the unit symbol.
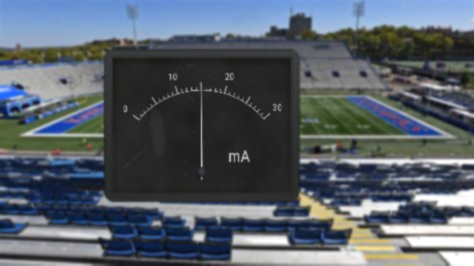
15 mA
